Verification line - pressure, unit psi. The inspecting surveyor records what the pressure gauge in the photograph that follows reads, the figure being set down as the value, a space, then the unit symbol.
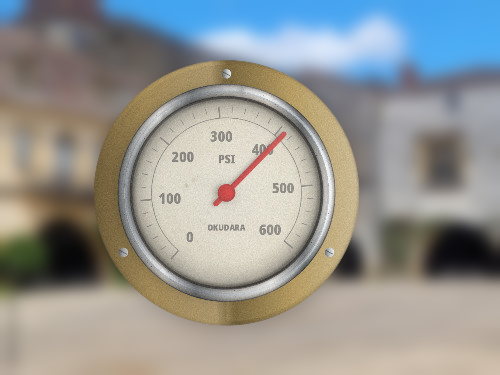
410 psi
